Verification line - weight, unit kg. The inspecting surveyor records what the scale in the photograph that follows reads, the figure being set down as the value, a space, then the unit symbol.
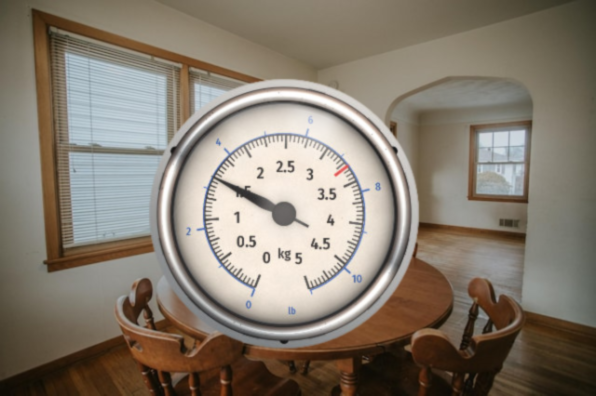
1.5 kg
